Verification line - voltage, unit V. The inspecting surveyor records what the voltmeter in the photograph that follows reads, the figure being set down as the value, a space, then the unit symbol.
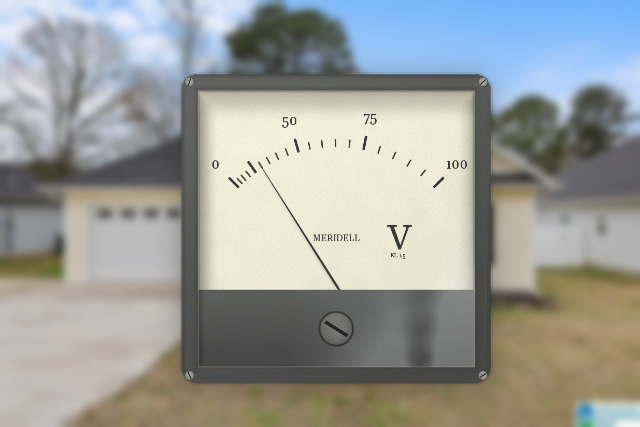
30 V
